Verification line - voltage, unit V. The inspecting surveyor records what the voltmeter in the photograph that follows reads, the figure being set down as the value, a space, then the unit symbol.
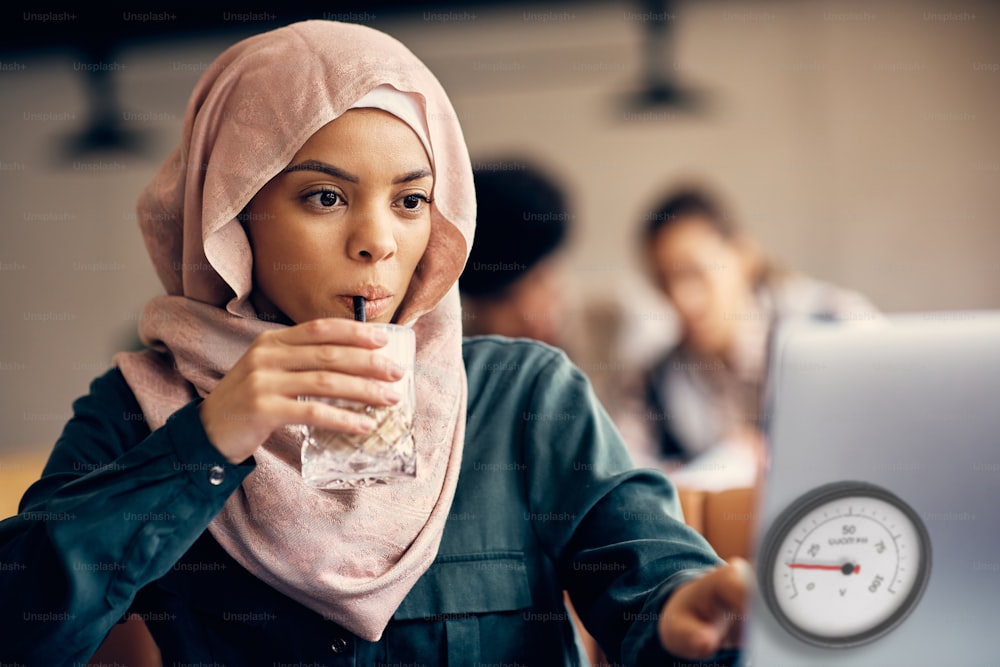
15 V
